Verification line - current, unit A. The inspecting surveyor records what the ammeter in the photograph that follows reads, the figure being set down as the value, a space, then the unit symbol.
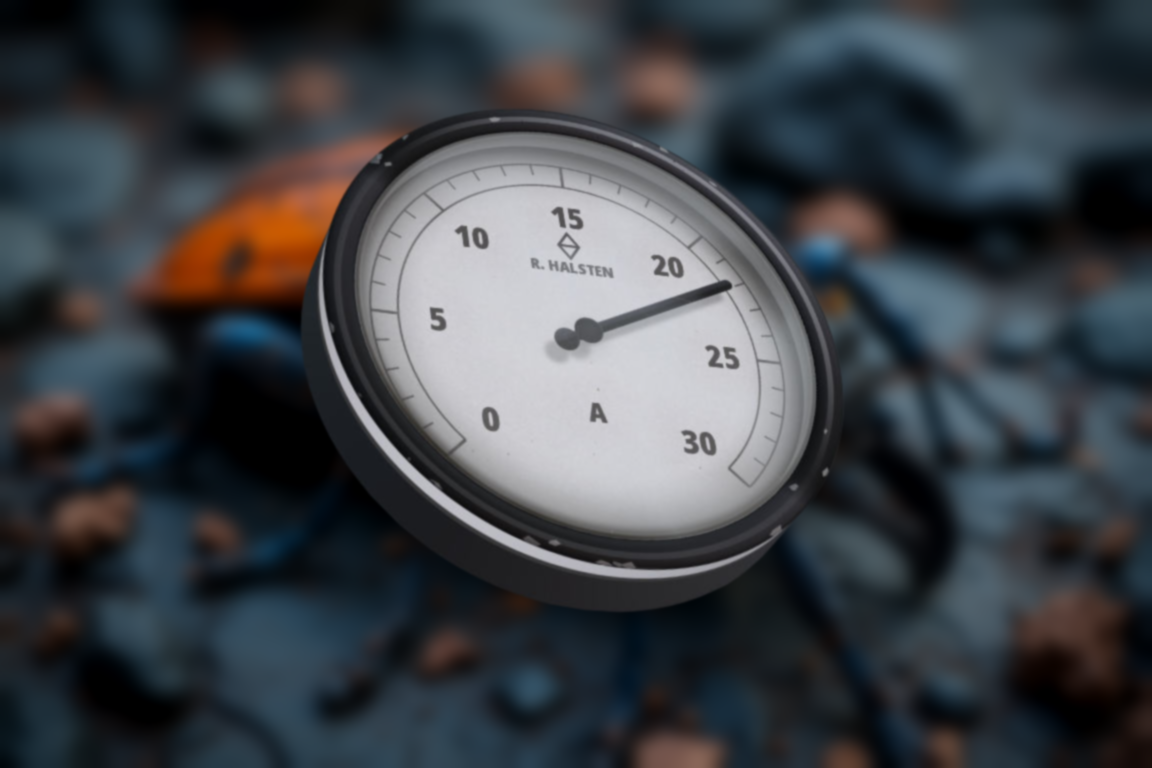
22 A
